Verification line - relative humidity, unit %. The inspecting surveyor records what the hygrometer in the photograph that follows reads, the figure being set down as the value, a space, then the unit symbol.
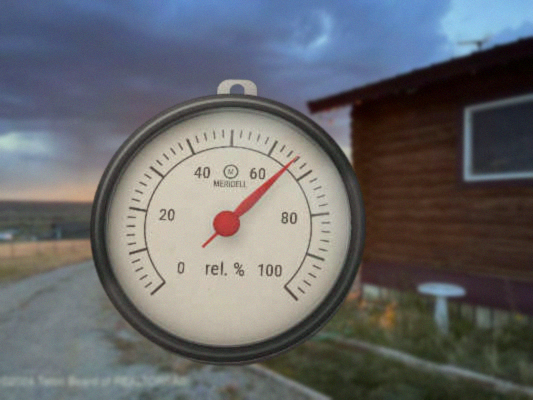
66 %
